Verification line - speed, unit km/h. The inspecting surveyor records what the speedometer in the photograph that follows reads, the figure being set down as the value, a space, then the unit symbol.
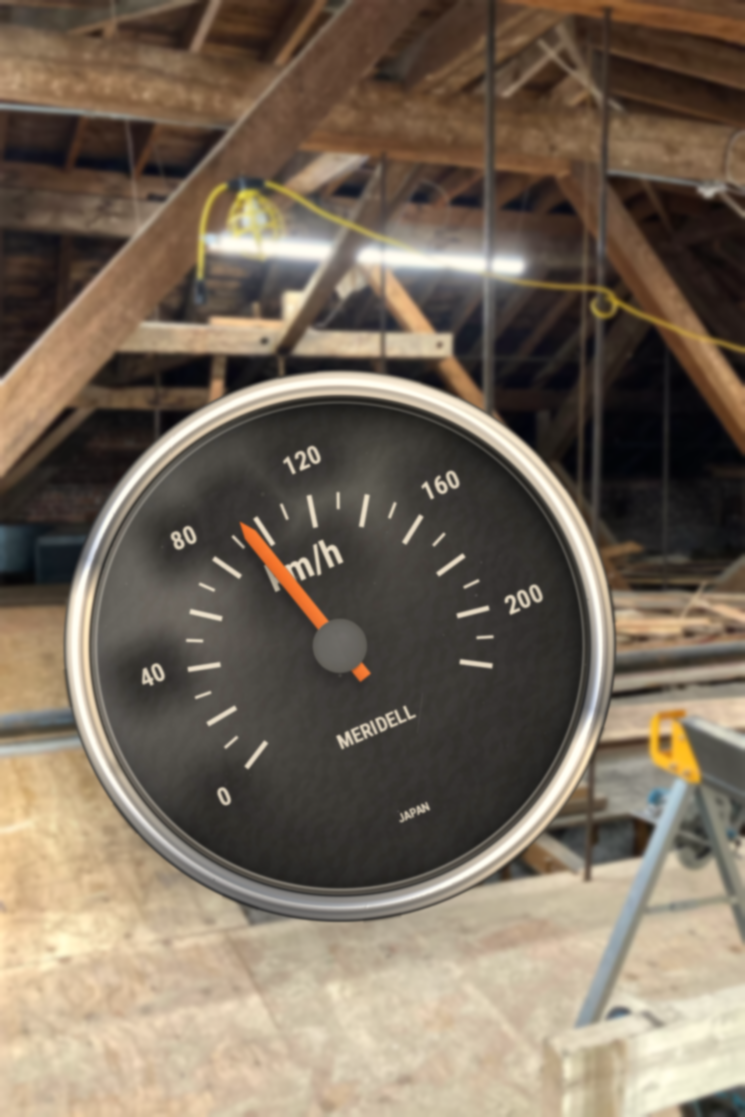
95 km/h
